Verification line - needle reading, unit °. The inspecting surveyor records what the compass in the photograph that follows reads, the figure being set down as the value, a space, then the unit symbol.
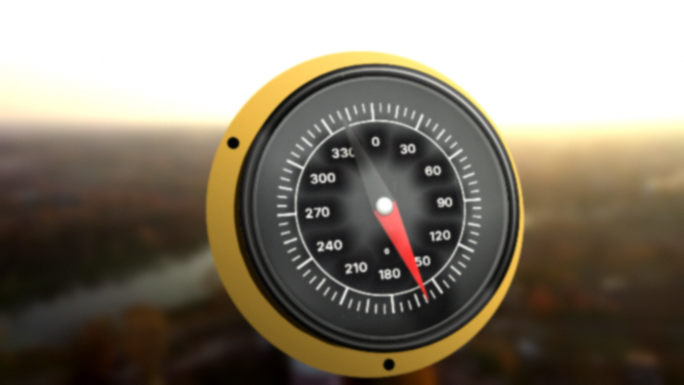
160 °
